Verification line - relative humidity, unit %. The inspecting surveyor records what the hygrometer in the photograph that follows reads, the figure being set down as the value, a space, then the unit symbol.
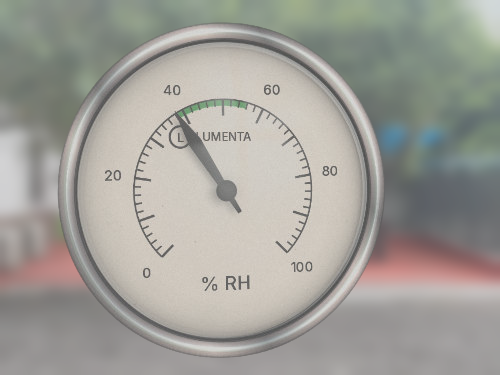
38 %
